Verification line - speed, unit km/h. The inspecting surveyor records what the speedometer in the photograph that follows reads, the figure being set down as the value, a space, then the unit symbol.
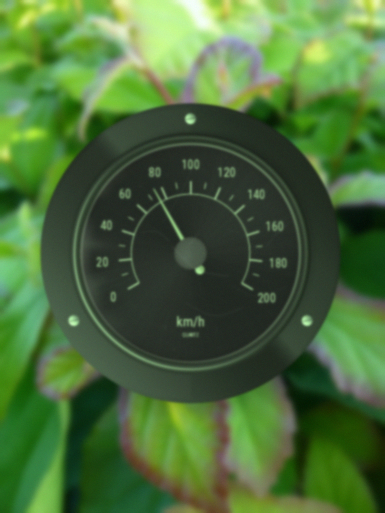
75 km/h
